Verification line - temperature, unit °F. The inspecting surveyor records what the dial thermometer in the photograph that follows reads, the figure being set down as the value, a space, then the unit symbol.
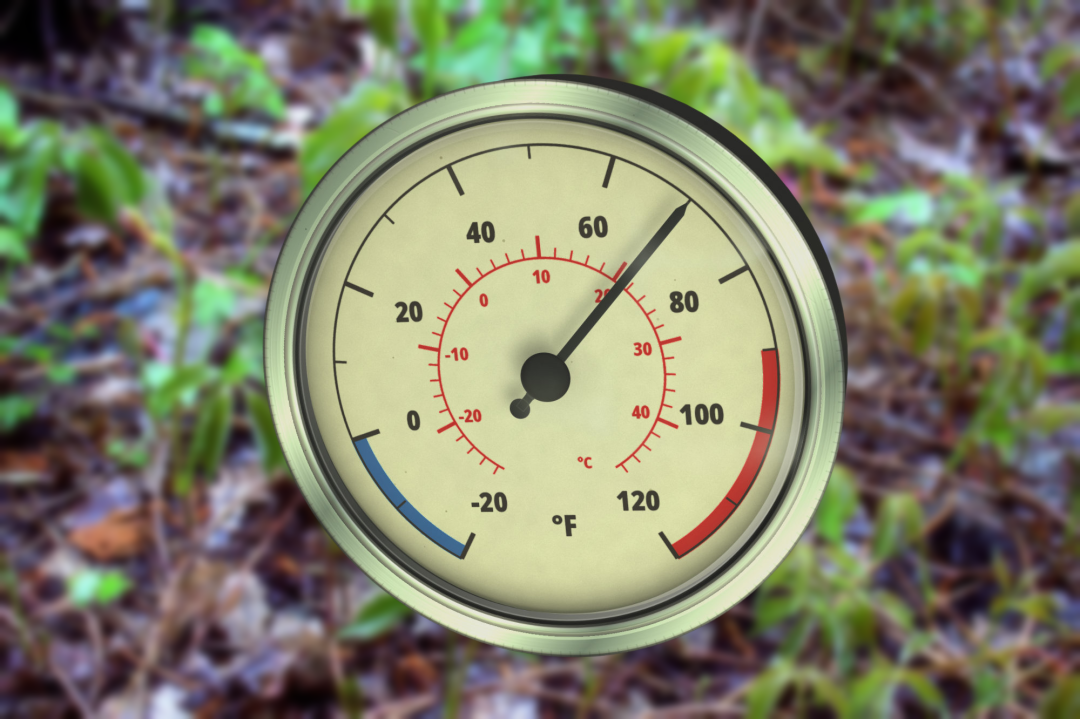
70 °F
